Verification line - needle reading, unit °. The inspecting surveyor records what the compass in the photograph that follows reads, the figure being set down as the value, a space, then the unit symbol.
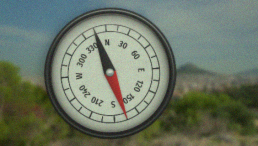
165 °
